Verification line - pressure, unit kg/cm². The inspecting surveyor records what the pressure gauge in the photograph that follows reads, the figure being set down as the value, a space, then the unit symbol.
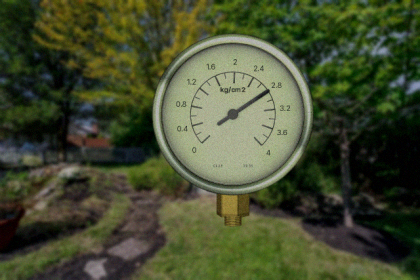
2.8 kg/cm²
